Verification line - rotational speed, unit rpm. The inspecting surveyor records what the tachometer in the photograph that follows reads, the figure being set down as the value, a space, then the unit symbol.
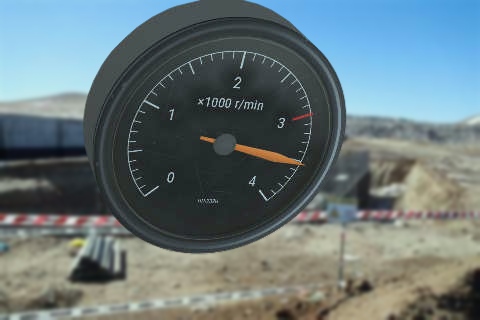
3500 rpm
